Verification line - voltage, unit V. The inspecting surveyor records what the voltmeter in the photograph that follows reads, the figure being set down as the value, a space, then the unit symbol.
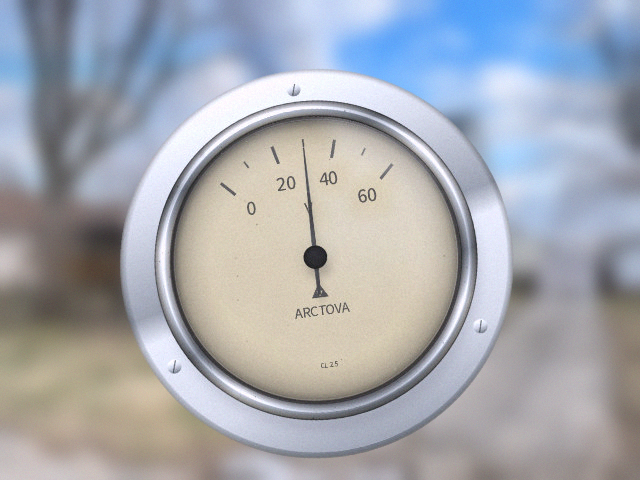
30 V
